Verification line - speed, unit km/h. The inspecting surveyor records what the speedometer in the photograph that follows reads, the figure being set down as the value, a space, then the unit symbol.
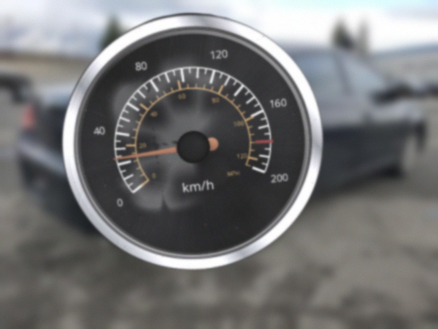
25 km/h
